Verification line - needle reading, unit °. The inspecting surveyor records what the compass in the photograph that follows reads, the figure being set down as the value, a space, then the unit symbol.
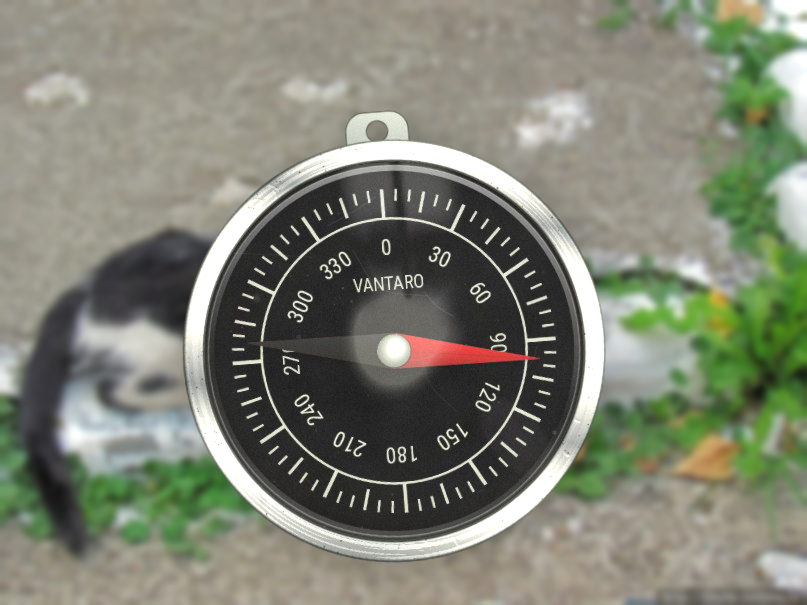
97.5 °
